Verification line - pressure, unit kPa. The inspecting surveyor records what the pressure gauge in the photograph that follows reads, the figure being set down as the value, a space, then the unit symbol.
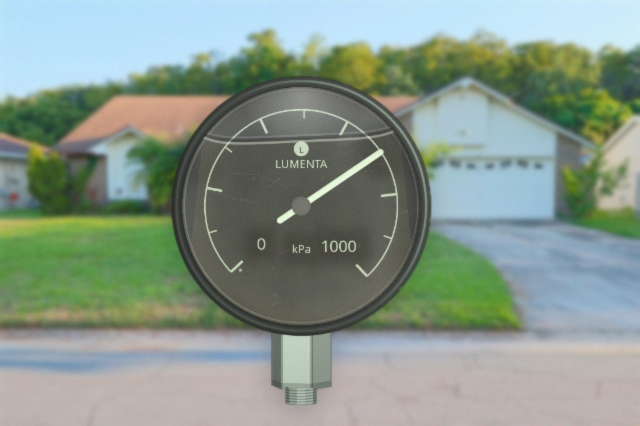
700 kPa
